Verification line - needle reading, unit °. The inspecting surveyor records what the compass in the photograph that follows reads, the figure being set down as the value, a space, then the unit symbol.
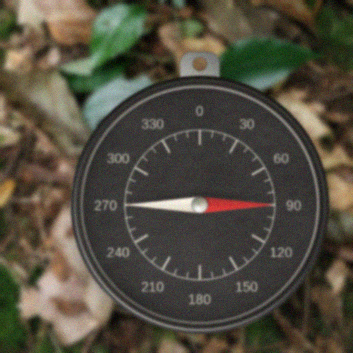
90 °
